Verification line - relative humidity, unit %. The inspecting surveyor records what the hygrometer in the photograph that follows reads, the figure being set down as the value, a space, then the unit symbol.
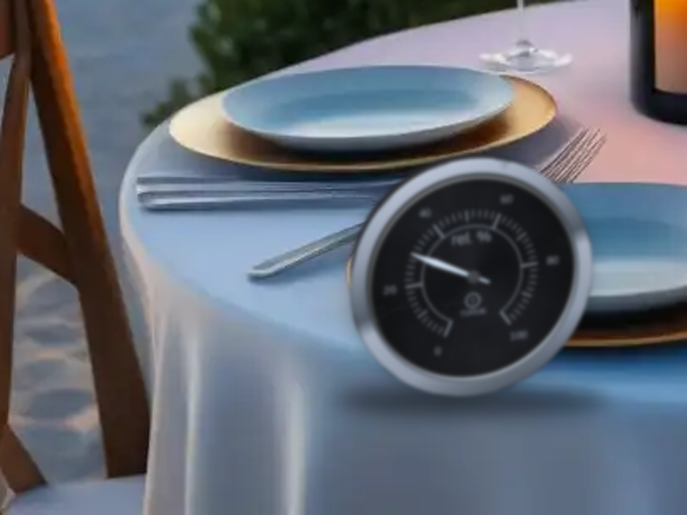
30 %
